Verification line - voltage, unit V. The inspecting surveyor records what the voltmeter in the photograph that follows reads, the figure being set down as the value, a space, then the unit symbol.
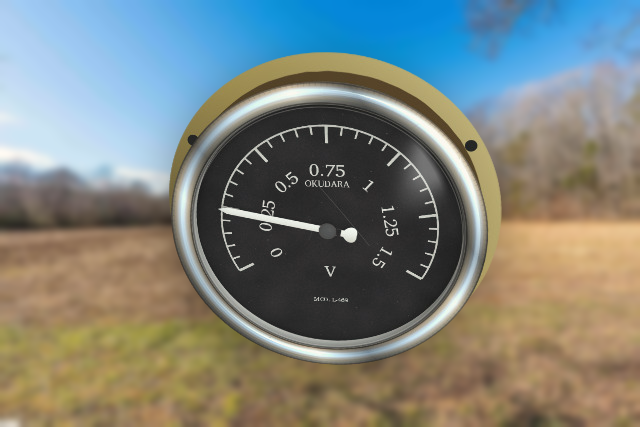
0.25 V
